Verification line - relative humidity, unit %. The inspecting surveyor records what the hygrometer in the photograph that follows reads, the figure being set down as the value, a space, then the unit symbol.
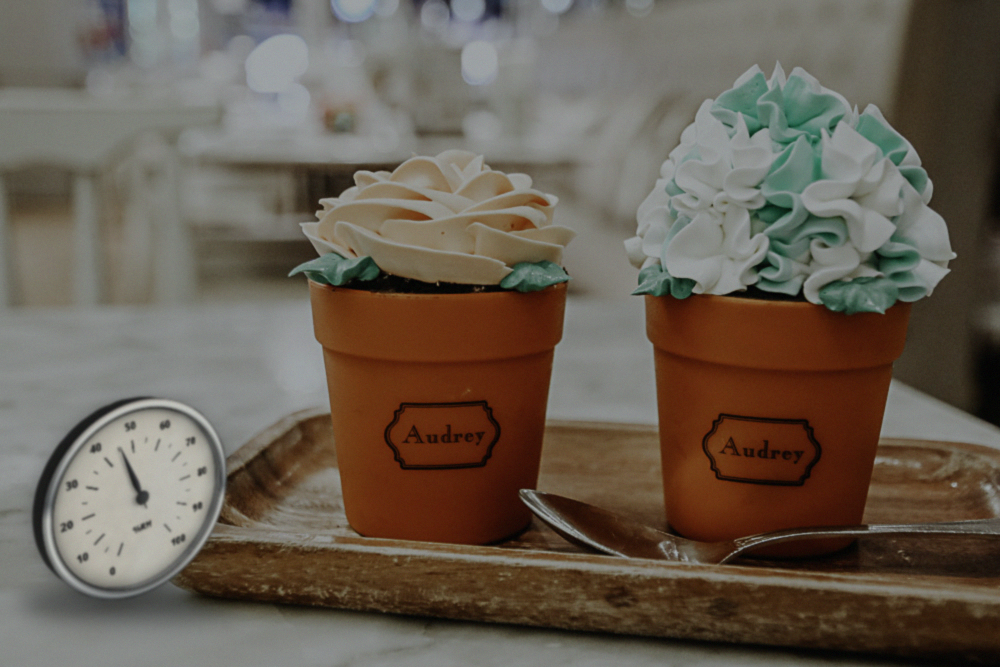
45 %
